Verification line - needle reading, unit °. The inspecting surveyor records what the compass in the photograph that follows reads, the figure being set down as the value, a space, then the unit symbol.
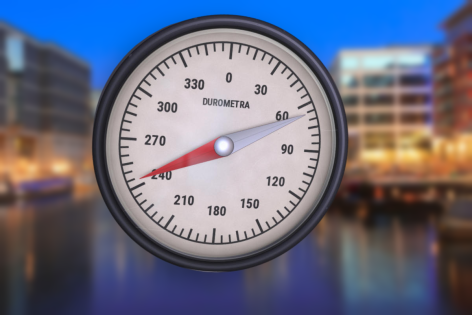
245 °
